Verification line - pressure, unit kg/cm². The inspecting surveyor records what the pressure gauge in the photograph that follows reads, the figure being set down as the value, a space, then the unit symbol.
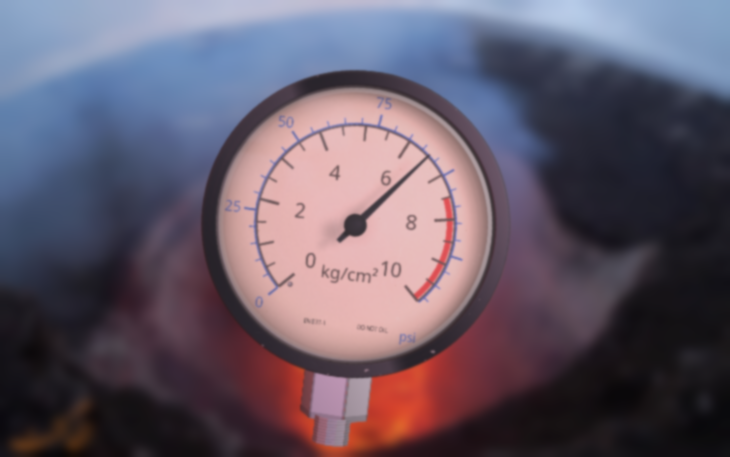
6.5 kg/cm²
